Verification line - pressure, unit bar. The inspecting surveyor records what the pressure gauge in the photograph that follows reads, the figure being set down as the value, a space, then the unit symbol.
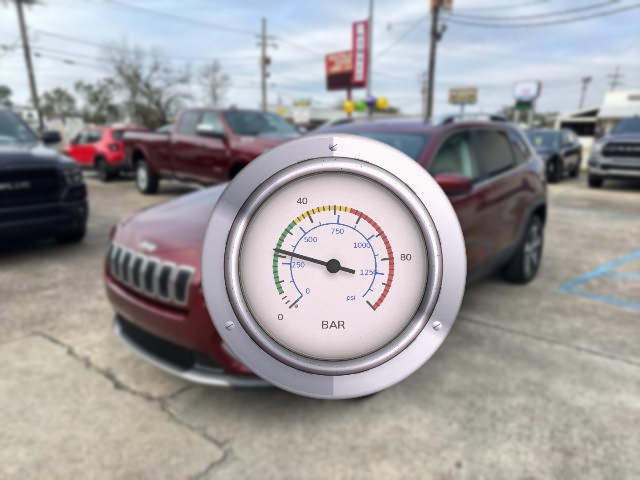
22 bar
